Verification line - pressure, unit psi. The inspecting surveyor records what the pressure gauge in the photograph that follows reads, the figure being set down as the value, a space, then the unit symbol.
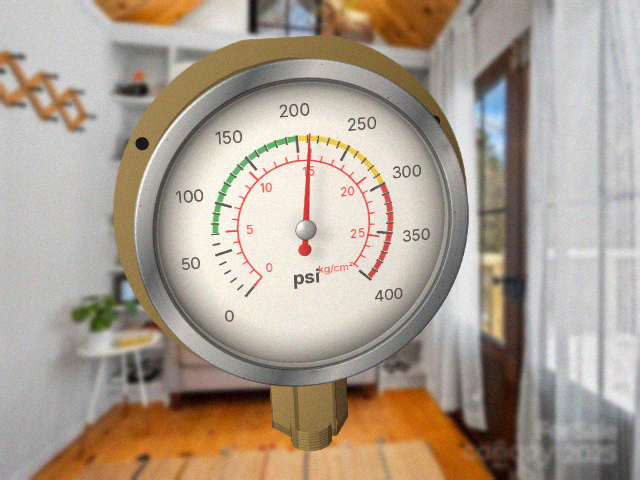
210 psi
